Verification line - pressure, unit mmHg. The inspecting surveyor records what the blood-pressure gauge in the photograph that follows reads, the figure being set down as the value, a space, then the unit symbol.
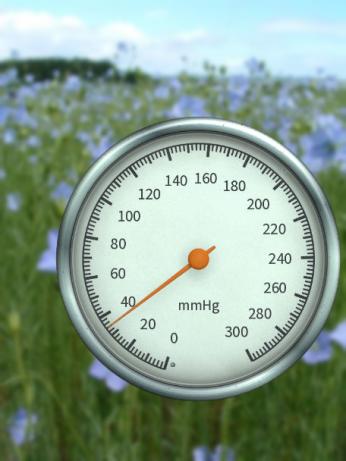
34 mmHg
